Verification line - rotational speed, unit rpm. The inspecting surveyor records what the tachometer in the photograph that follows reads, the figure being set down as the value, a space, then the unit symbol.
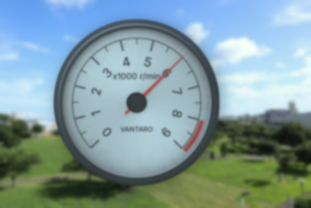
6000 rpm
